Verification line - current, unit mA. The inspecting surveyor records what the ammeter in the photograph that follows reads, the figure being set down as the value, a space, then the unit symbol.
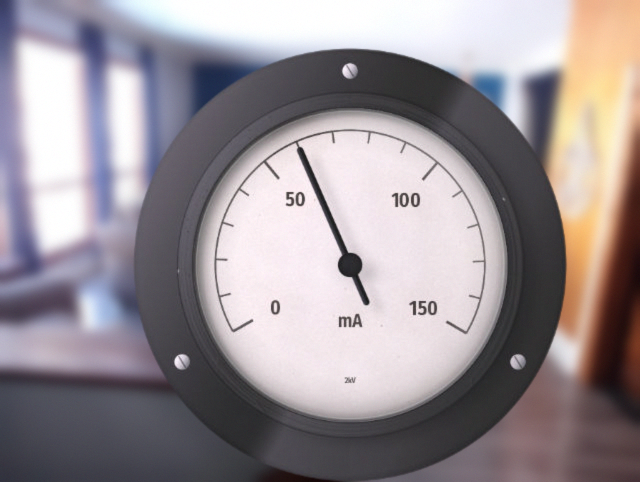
60 mA
